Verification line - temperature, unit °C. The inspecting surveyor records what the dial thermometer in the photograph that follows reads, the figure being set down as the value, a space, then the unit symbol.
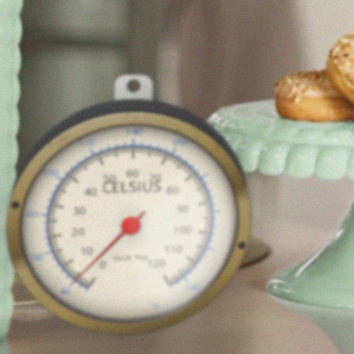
5 °C
